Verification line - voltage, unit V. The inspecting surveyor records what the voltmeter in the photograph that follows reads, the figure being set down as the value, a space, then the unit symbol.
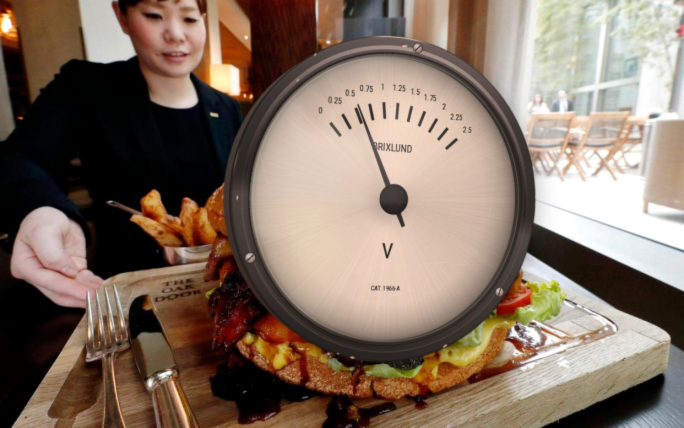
0.5 V
